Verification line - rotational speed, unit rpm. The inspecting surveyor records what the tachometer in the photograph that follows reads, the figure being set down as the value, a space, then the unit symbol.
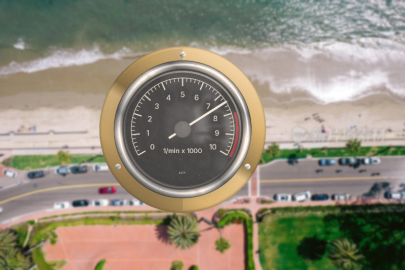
7400 rpm
